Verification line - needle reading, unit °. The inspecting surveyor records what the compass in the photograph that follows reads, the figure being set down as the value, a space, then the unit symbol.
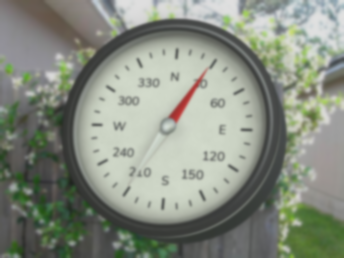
30 °
